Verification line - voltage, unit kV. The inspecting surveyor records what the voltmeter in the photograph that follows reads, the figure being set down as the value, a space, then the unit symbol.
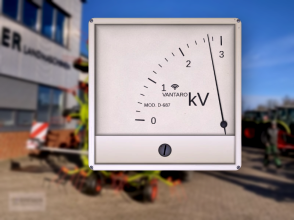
2.7 kV
